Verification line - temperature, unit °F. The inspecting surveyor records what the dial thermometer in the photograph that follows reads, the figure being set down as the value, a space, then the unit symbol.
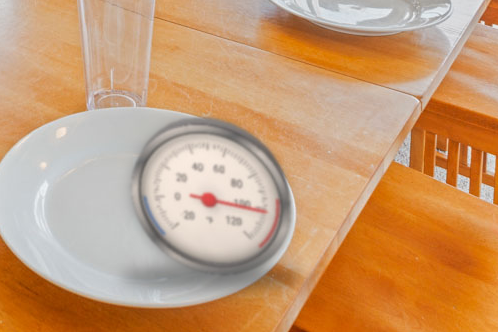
100 °F
